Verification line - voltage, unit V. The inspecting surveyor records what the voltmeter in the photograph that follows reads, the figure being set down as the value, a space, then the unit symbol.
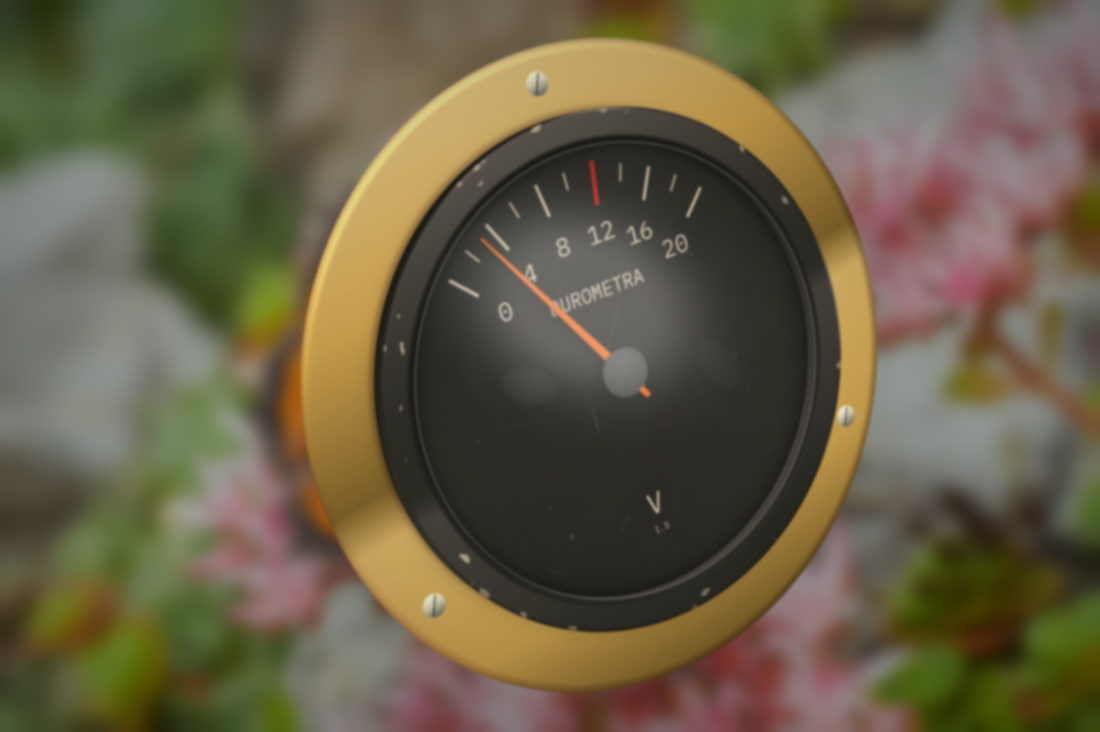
3 V
